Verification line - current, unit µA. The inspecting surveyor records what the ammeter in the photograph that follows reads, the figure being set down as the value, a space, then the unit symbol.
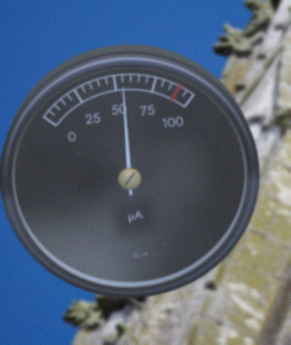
55 µA
